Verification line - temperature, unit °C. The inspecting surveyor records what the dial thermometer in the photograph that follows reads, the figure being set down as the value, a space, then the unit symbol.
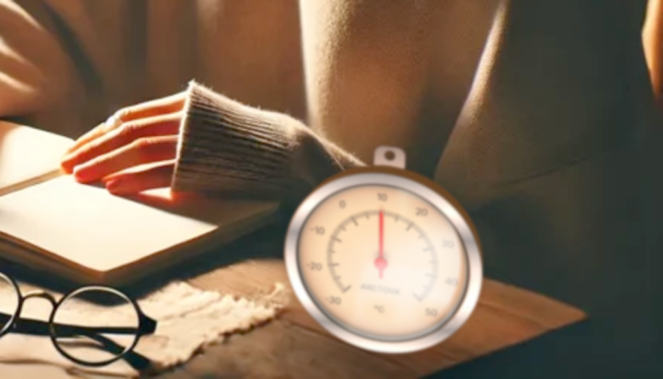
10 °C
